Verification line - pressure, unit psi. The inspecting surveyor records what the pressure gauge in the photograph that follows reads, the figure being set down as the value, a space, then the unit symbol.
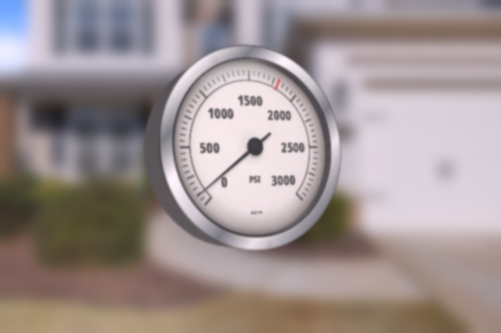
100 psi
